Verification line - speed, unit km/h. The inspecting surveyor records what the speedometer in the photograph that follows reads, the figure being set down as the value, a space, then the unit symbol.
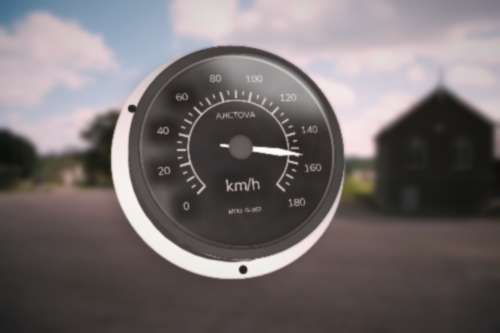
155 km/h
